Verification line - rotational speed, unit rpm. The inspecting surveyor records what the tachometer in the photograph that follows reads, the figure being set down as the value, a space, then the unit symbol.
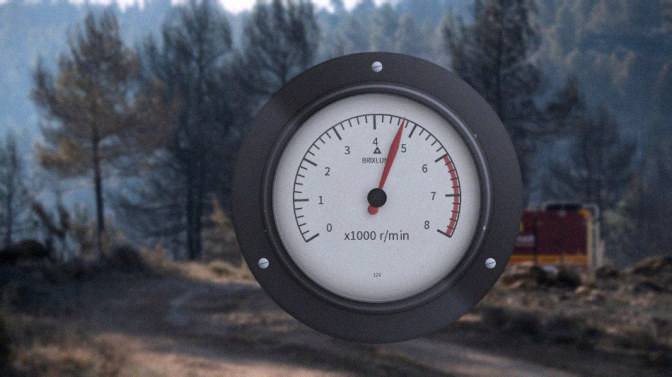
4700 rpm
